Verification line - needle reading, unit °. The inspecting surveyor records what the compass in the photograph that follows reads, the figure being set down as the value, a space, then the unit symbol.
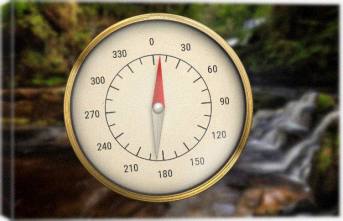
7.5 °
